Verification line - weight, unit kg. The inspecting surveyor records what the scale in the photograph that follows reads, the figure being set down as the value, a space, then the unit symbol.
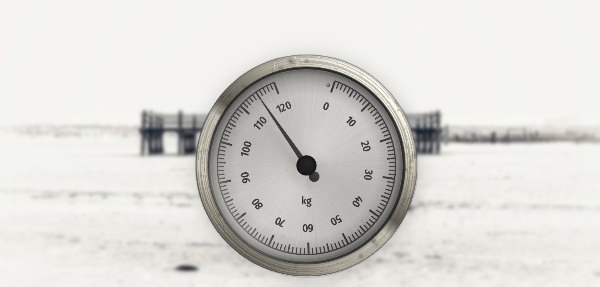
115 kg
